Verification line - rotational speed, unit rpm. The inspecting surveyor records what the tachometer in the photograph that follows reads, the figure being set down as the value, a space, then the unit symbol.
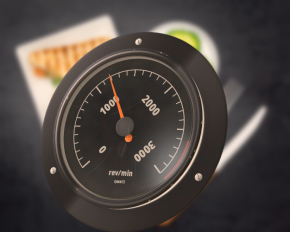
1200 rpm
